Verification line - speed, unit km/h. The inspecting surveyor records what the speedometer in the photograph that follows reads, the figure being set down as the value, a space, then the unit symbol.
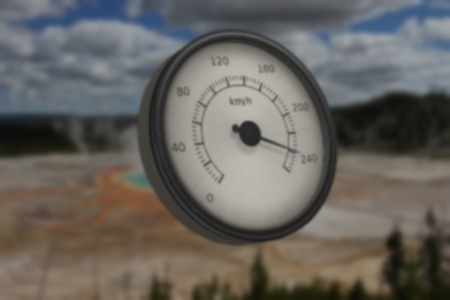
240 km/h
